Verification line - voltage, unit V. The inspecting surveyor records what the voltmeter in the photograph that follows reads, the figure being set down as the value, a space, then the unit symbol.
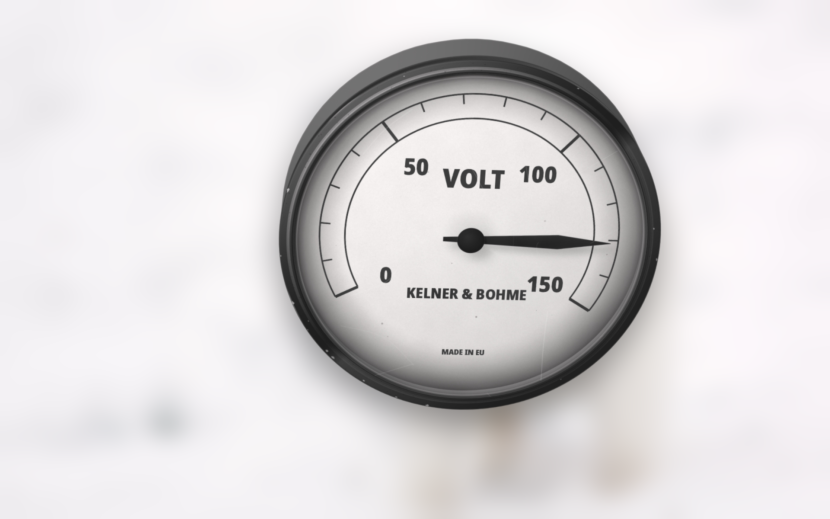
130 V
